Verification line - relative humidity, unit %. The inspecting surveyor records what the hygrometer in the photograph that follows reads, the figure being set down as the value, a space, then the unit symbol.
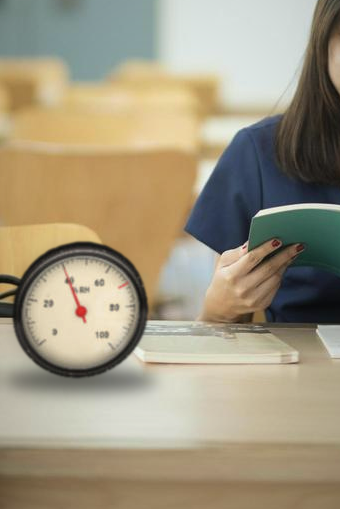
40 %
